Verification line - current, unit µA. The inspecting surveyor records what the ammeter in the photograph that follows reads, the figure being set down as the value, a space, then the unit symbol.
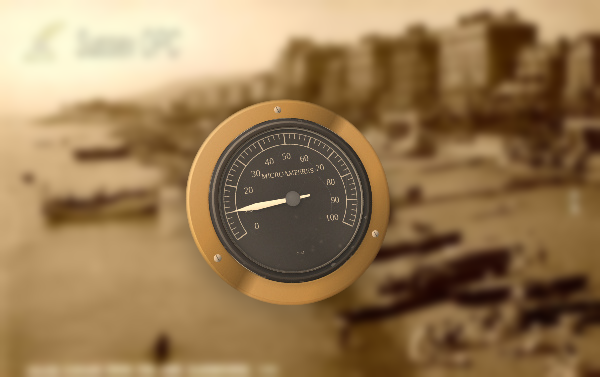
10 µA
